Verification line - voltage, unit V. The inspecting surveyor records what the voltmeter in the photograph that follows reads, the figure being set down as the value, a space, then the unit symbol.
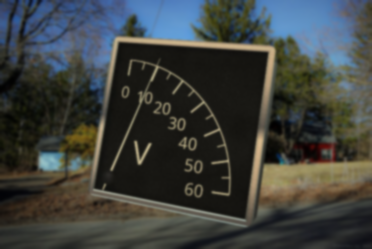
10 V
